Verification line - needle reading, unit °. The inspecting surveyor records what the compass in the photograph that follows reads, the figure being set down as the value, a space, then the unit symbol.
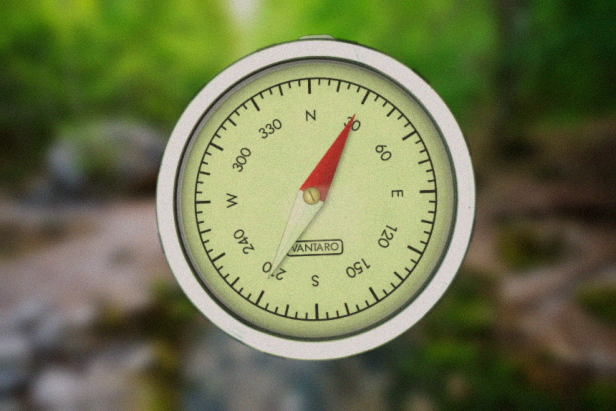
30 °
